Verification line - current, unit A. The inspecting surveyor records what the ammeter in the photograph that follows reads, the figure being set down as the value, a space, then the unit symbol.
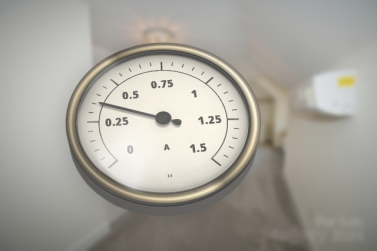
0.35 A
